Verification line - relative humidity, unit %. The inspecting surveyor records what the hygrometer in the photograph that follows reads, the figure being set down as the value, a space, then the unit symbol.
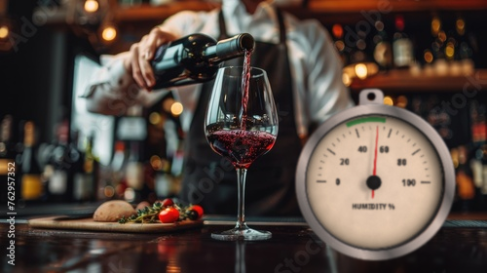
52 %
